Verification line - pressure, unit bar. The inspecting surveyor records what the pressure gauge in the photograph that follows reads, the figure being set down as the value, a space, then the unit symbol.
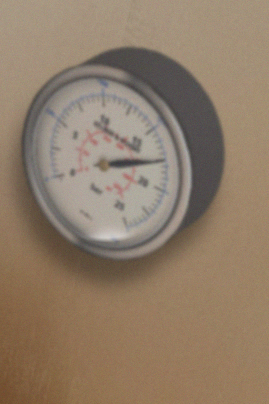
17.5 bar
